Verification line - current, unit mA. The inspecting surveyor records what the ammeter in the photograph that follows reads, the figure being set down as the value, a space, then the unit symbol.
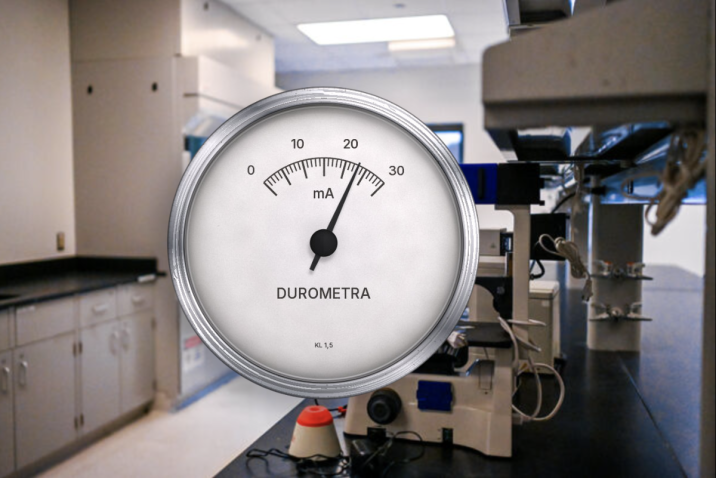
23 mA
